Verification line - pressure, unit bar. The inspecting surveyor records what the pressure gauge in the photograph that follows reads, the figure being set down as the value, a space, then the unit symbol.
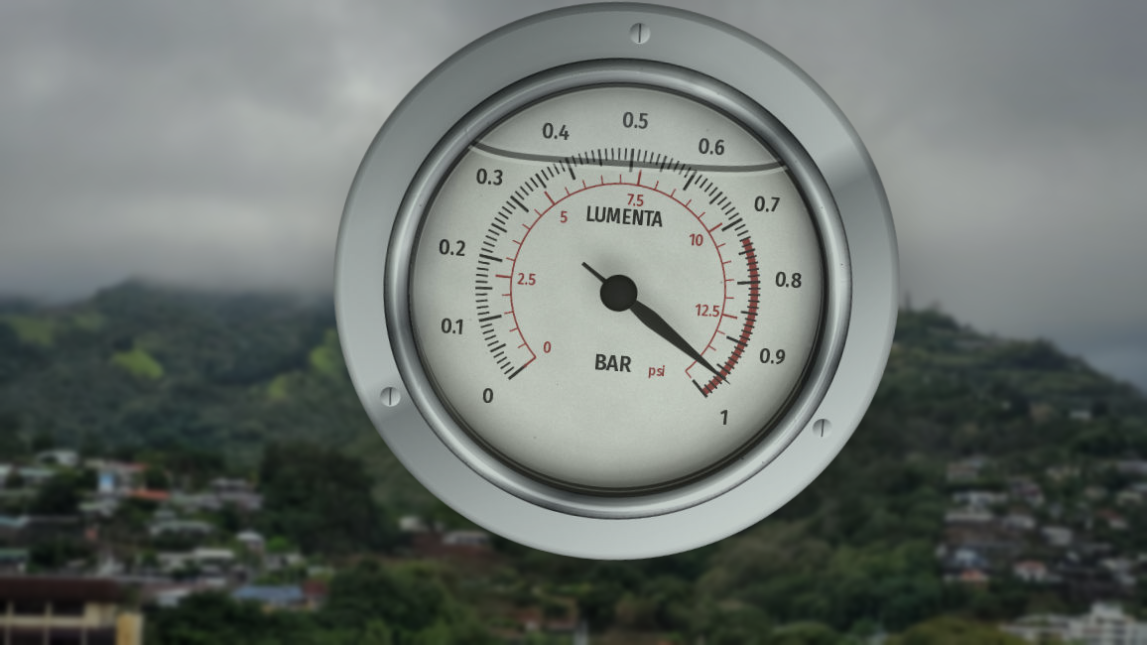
0.96 bar
